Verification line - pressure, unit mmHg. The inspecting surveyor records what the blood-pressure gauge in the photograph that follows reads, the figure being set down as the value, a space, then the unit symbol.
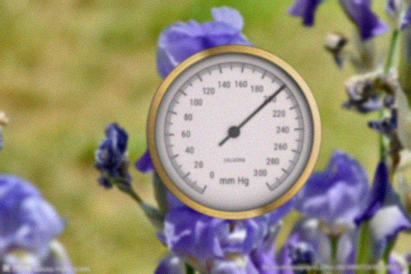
200 mmHg
